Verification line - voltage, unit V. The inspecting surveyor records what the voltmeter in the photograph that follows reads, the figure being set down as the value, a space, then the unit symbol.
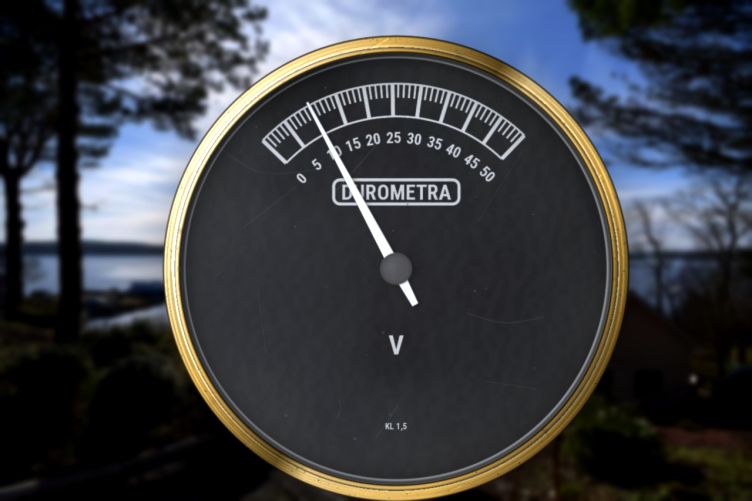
10 V
